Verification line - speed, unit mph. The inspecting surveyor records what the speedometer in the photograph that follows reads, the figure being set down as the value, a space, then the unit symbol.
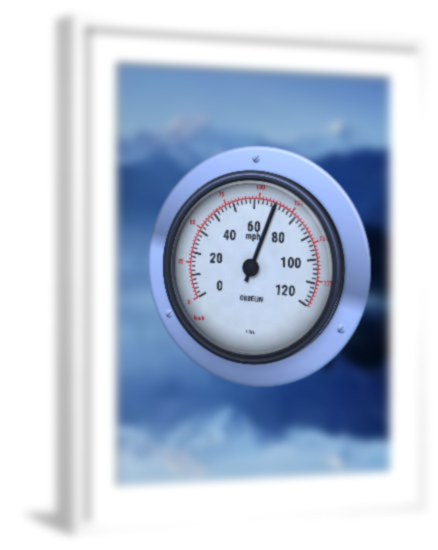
70 mph
